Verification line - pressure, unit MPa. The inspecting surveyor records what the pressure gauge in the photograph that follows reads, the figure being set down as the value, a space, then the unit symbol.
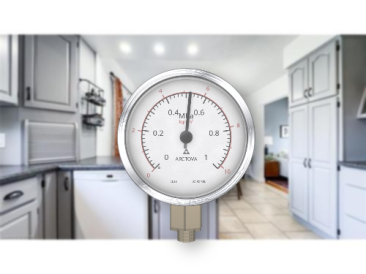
0.52 MPa
